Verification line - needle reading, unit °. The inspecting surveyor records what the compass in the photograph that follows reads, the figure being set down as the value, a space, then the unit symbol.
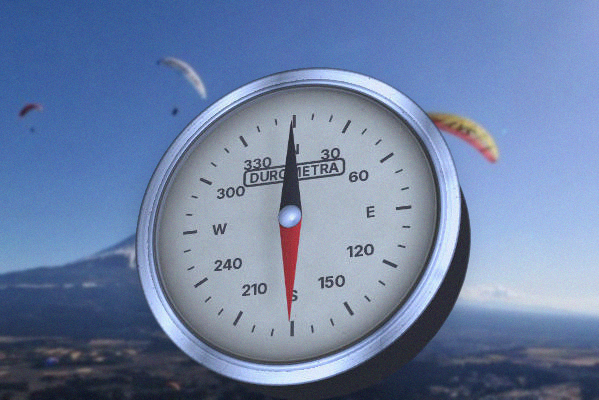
180 °
